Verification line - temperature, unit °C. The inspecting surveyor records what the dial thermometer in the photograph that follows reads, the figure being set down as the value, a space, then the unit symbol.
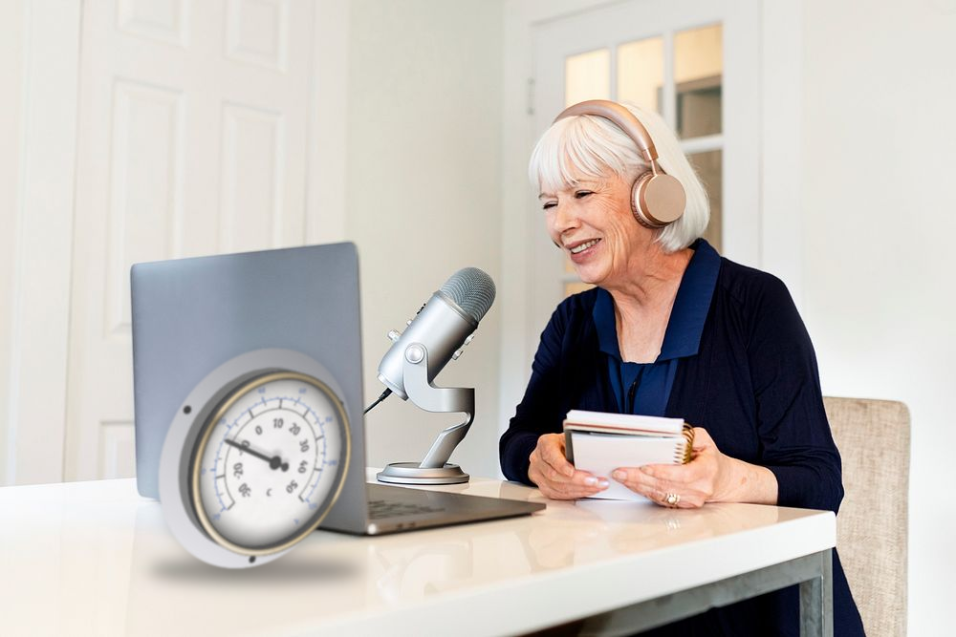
-10 °C
